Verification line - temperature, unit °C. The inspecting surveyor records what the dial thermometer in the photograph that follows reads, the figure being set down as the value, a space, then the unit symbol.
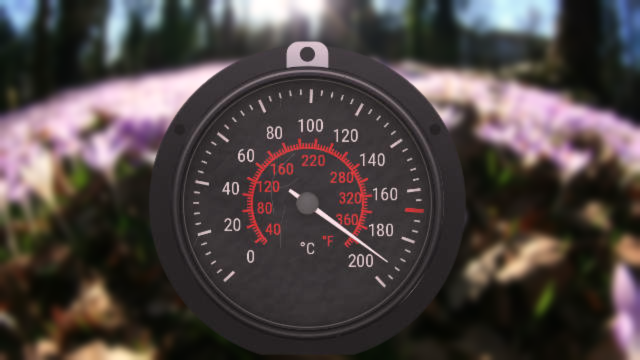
192 °C
